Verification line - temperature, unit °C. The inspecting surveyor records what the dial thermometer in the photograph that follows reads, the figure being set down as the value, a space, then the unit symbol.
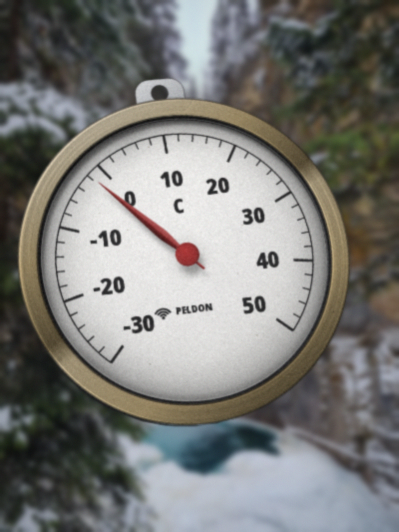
-2 °C
